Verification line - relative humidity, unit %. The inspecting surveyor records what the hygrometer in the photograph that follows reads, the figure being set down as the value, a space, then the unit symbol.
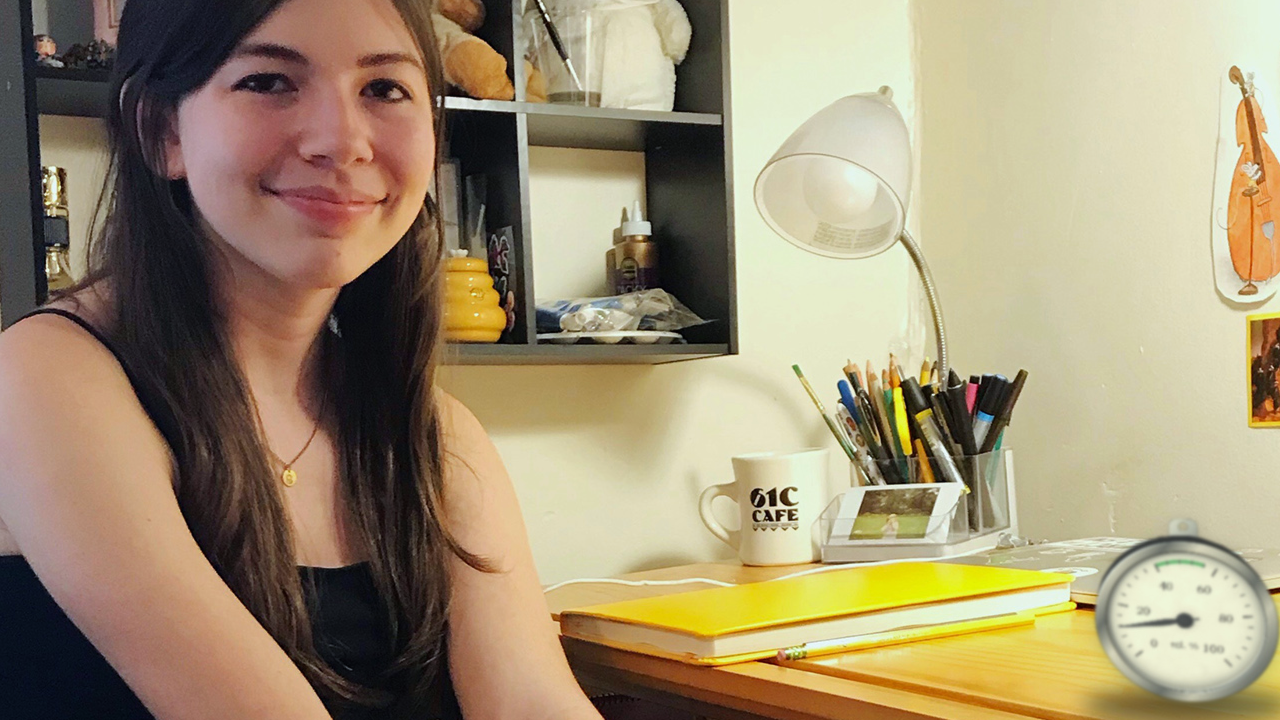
12 %
